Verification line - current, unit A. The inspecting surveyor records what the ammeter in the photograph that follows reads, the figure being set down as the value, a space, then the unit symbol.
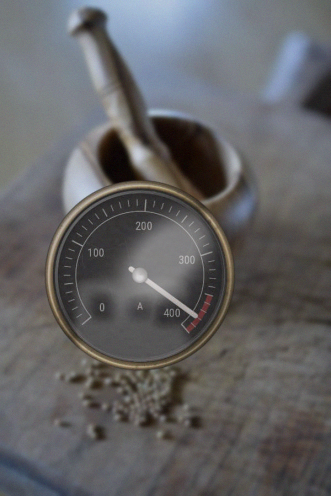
380 A
